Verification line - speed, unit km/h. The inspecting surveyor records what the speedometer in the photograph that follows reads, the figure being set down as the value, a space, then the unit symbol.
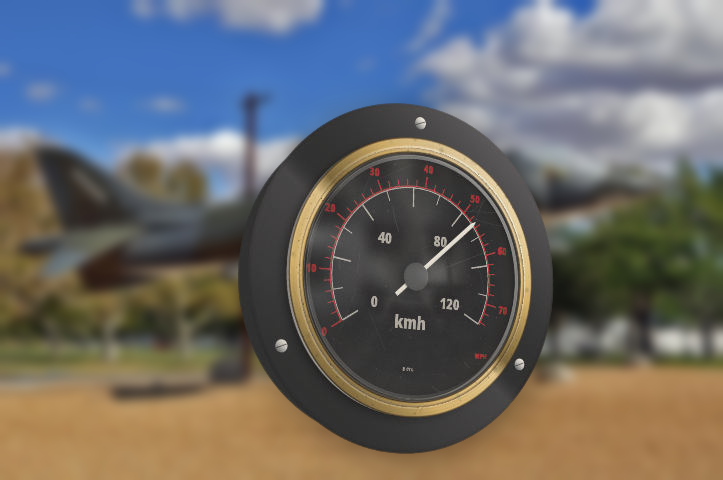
85 km/h
